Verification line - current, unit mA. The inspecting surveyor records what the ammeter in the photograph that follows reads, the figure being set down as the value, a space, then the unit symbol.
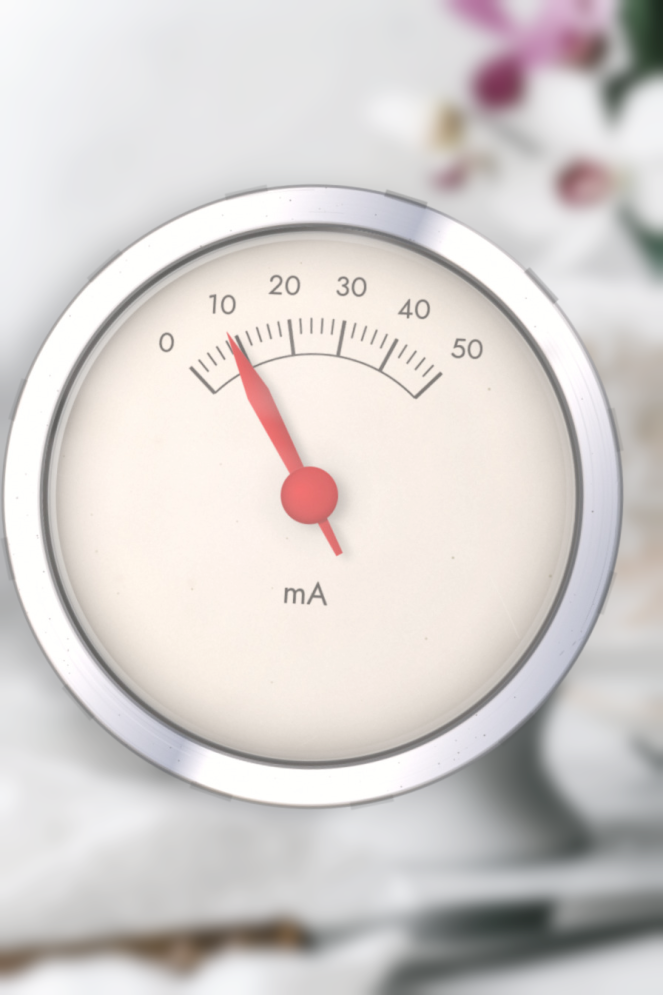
9 mA
